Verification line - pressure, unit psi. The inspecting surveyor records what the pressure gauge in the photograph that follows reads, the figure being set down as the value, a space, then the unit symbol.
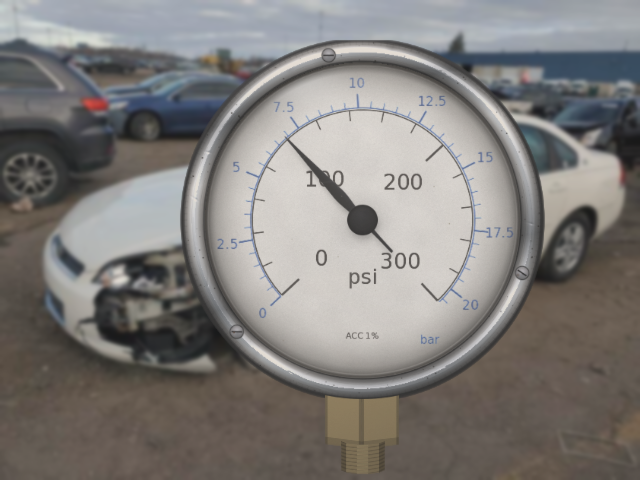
100 psi
